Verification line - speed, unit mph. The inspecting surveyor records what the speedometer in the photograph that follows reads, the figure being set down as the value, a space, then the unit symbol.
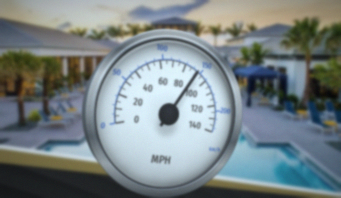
90 mph
